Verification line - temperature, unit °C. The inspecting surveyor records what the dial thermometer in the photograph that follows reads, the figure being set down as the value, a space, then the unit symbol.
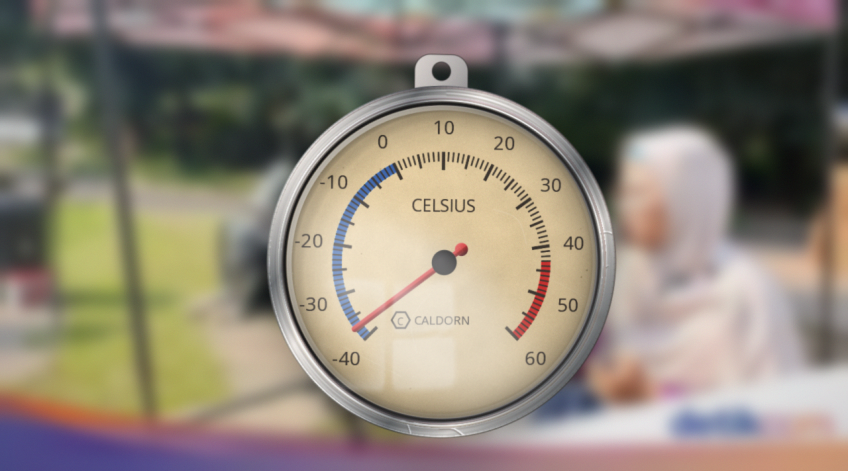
-37 °C
